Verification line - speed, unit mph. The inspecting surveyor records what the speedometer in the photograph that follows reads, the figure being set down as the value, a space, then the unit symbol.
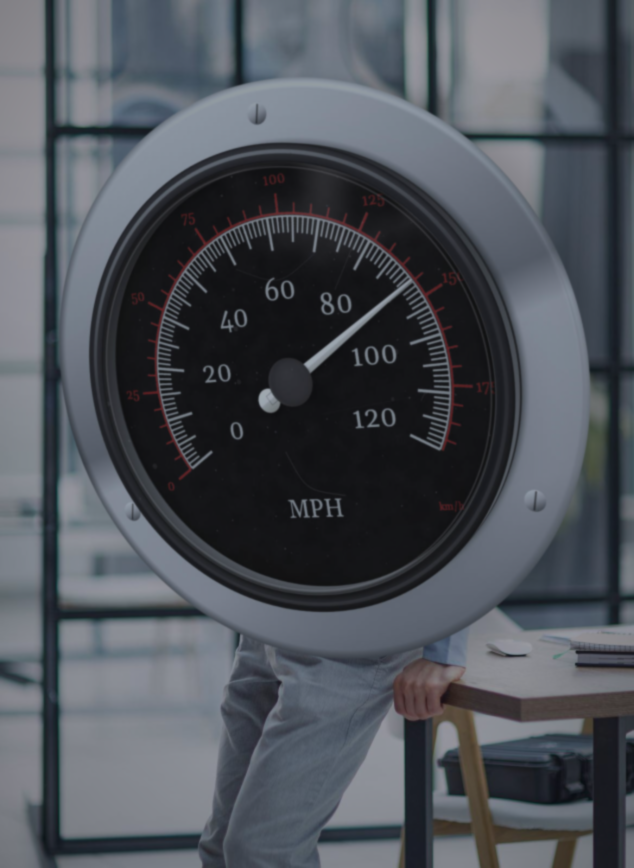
90 mph
